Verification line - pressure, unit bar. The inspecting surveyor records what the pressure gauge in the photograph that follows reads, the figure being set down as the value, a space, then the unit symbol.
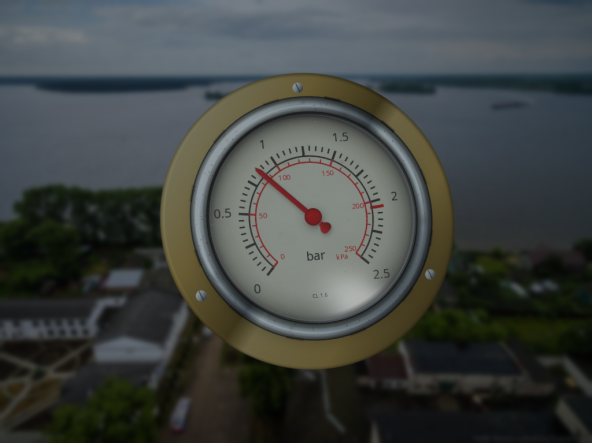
0.85 bar
